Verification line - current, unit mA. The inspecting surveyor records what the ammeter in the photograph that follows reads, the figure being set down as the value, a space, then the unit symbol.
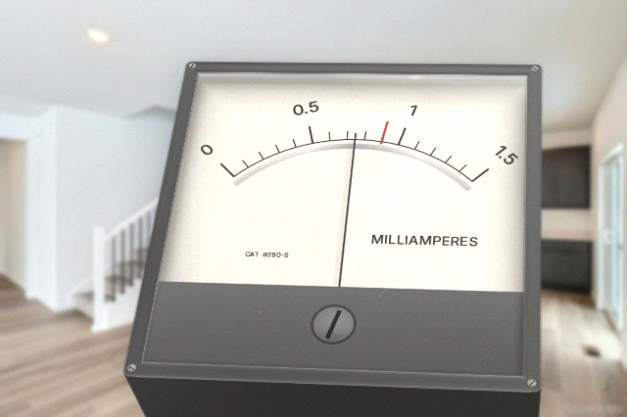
0.75 mA
